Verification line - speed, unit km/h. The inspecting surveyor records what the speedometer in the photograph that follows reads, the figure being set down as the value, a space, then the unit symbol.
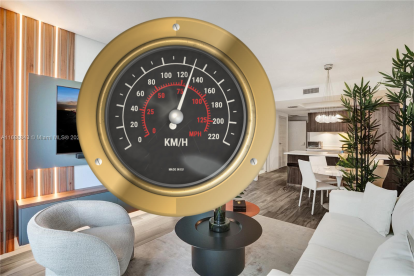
130 km/h
